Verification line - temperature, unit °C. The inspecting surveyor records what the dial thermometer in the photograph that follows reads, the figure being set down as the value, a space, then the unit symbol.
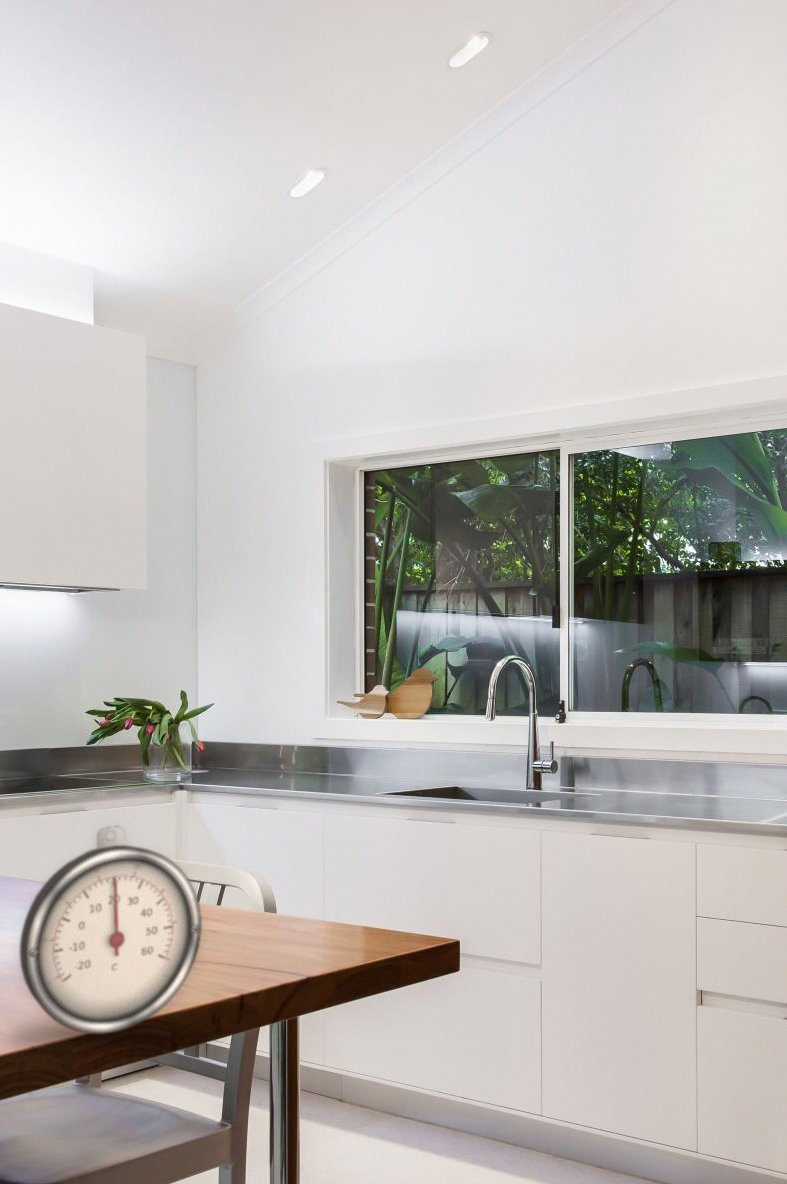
20 °C
